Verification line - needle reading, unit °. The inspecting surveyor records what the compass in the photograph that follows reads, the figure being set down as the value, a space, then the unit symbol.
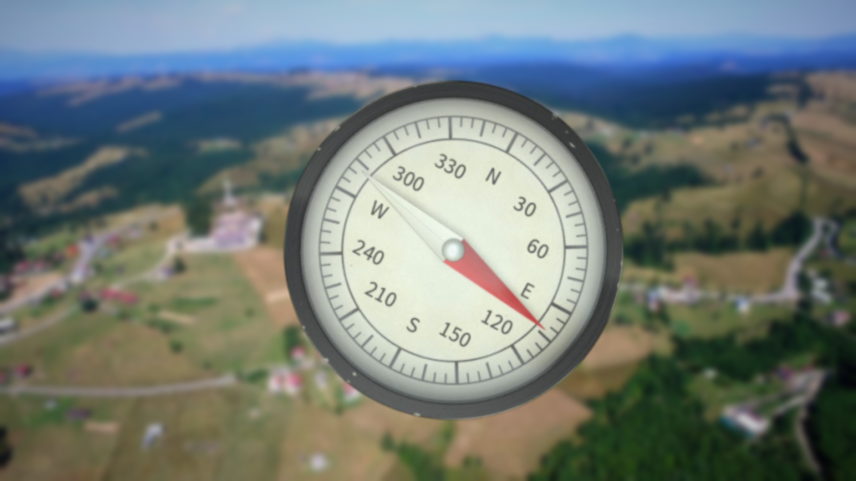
102.5 °
